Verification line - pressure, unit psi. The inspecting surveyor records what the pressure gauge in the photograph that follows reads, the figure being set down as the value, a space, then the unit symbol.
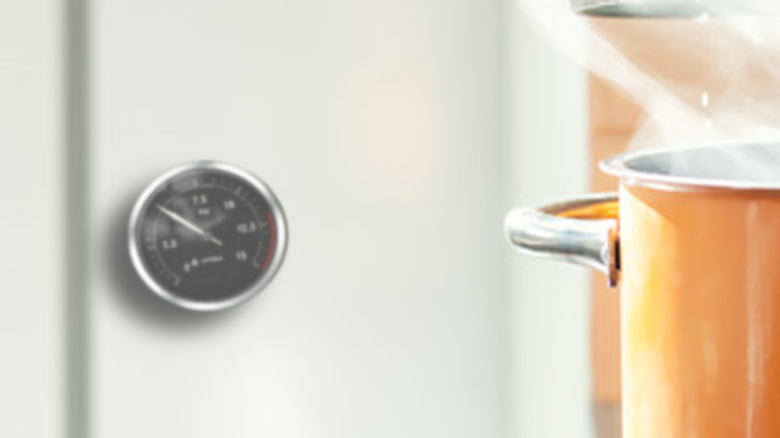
5 psi
